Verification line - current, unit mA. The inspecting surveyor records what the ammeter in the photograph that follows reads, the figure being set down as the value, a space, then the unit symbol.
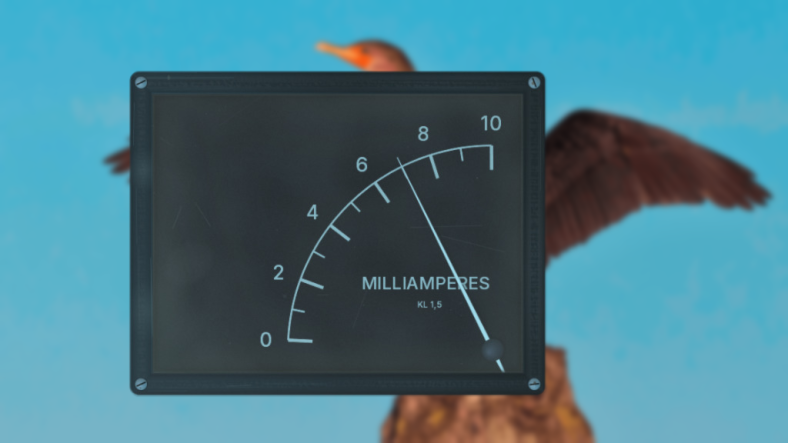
7 mA
